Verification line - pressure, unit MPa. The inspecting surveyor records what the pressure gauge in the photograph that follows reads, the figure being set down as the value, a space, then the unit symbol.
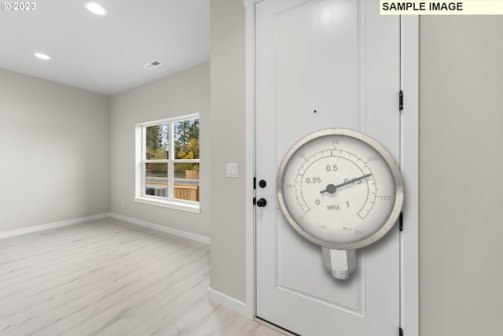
0.75 MPa
